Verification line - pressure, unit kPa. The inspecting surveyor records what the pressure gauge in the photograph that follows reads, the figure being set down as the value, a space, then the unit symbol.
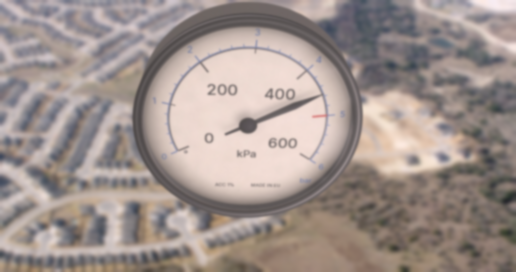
450 kPa
